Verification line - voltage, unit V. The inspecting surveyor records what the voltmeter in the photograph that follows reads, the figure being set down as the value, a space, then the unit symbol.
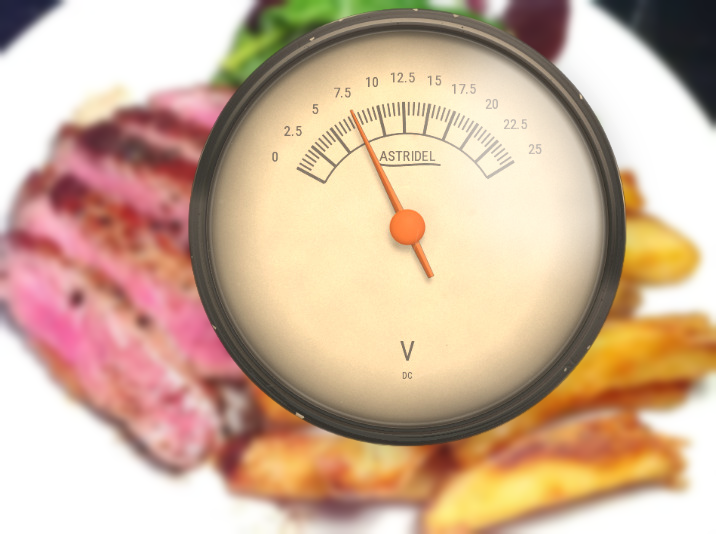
7.5 V
